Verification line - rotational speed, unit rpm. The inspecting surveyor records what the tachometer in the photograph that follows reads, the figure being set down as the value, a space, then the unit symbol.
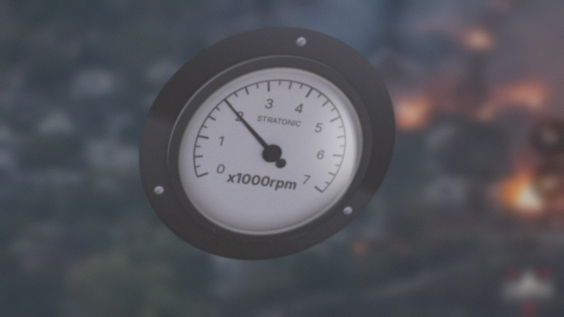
2000 rpm
